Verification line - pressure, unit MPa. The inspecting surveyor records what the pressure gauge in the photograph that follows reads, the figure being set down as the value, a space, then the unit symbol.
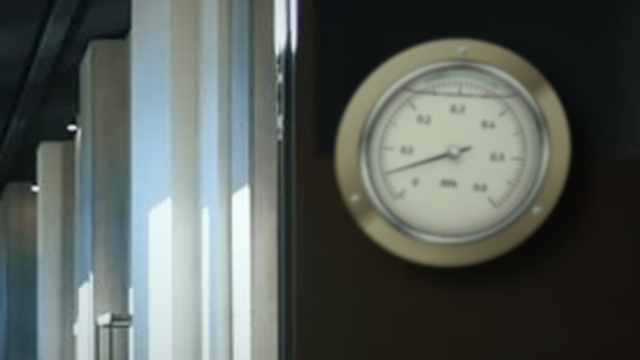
0.05 MPa
